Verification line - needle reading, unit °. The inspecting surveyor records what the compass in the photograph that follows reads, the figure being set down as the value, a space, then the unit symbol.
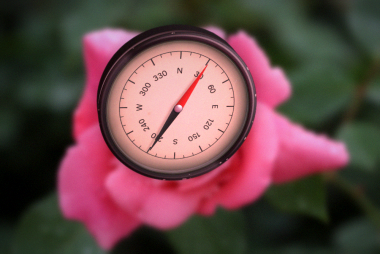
30 °
